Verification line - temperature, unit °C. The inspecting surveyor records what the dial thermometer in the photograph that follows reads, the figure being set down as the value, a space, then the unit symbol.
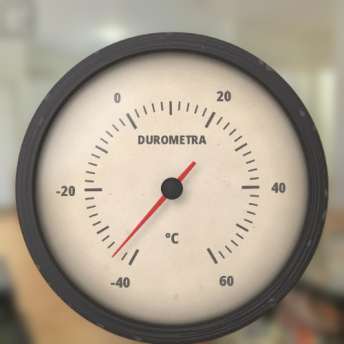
-36 °C
